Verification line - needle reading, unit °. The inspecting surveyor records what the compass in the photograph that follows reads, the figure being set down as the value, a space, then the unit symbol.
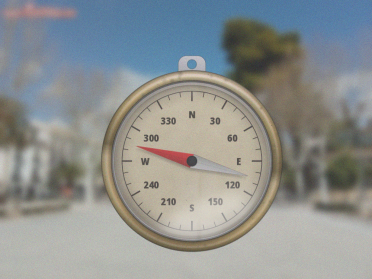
285 °
